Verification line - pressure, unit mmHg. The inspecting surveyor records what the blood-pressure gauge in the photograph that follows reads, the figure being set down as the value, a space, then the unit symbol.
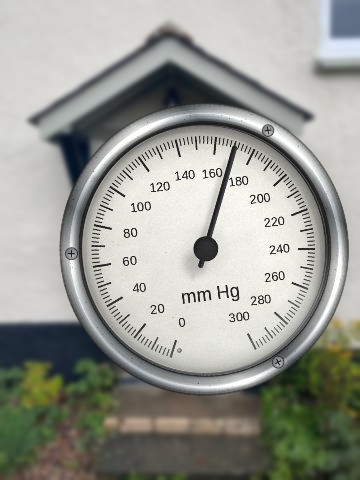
170 mmHg
